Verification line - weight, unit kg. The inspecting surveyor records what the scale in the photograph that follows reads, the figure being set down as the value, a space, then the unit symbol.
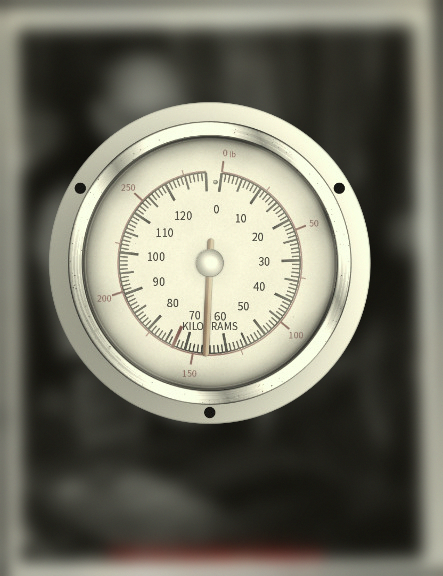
65 kg
